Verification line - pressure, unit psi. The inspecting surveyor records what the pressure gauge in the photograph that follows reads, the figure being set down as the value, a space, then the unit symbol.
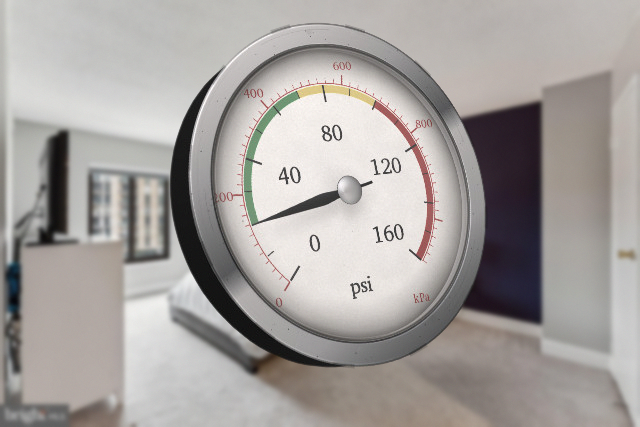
20 psi
